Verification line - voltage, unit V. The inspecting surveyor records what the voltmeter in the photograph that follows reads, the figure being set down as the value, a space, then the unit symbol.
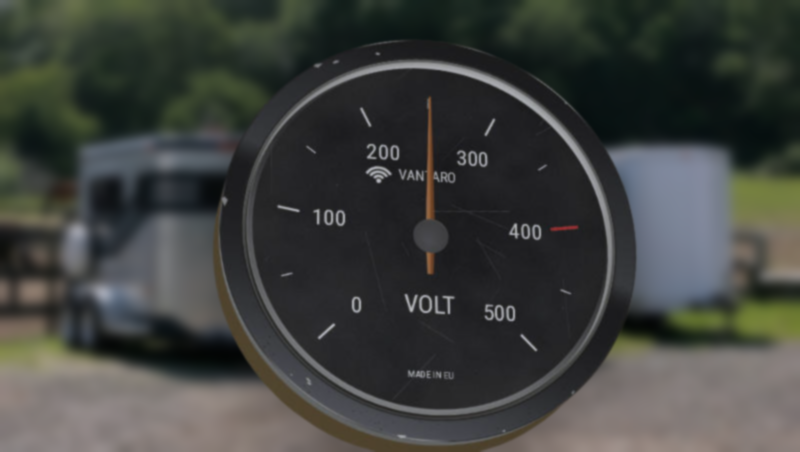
250 V
